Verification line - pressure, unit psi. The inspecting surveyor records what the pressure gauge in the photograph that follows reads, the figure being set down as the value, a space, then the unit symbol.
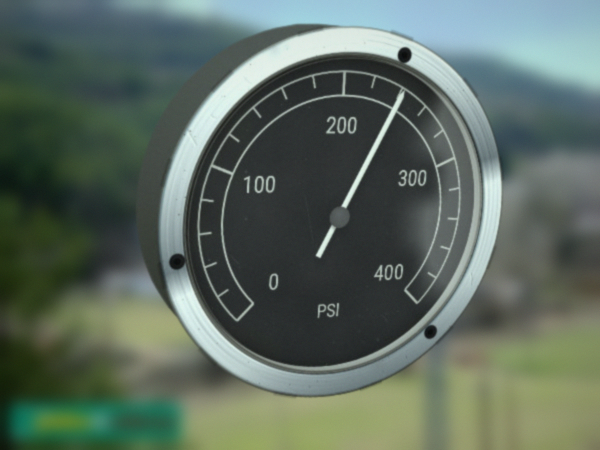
240 psi
